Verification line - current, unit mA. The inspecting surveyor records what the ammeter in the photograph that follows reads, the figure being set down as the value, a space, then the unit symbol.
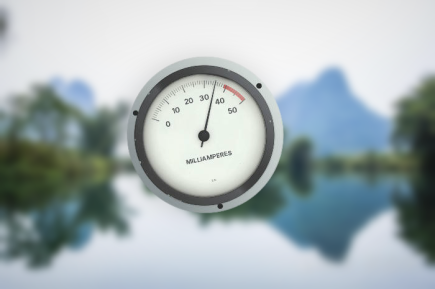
35 mA
